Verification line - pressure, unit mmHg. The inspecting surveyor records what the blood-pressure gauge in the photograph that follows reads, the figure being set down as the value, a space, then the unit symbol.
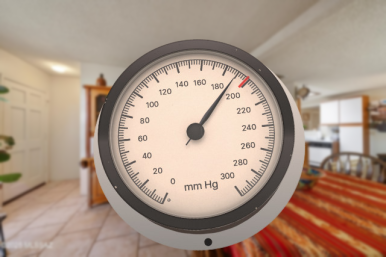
190 mmHg
